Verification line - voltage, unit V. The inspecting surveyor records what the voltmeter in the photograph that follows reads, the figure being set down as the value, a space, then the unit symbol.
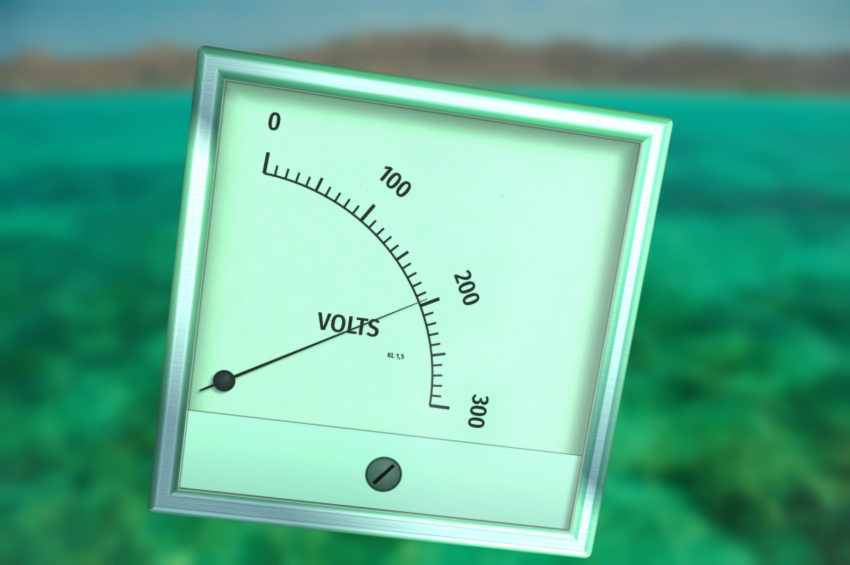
195 V
